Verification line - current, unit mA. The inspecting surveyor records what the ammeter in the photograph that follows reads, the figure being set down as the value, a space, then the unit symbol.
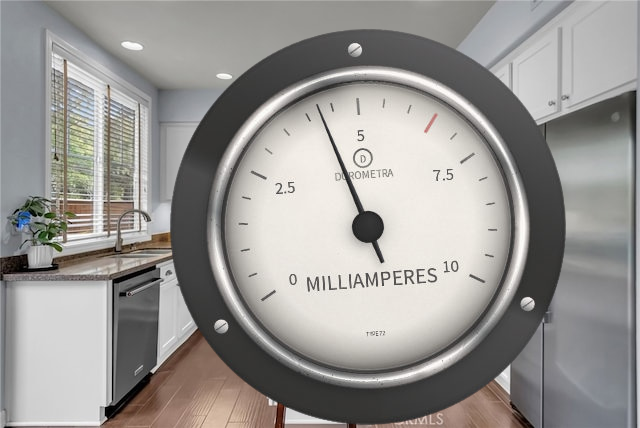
4.25 mA
